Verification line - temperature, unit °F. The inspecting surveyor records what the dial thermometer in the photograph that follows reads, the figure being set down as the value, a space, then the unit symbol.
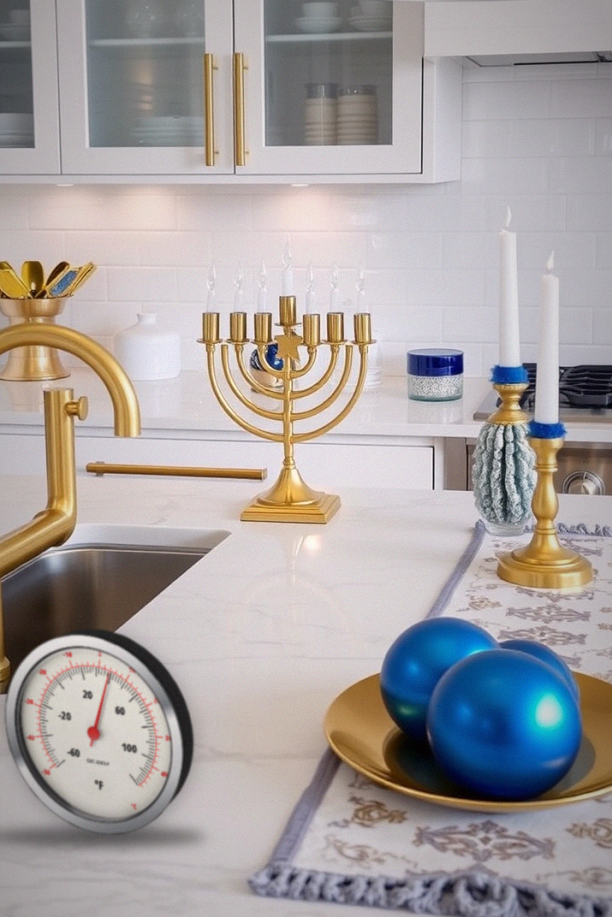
40 °F
